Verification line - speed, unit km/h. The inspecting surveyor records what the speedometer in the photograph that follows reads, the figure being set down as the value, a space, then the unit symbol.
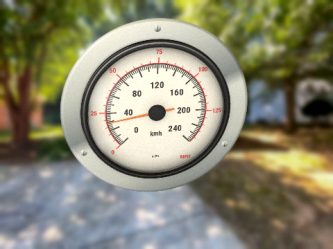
30 km/h
